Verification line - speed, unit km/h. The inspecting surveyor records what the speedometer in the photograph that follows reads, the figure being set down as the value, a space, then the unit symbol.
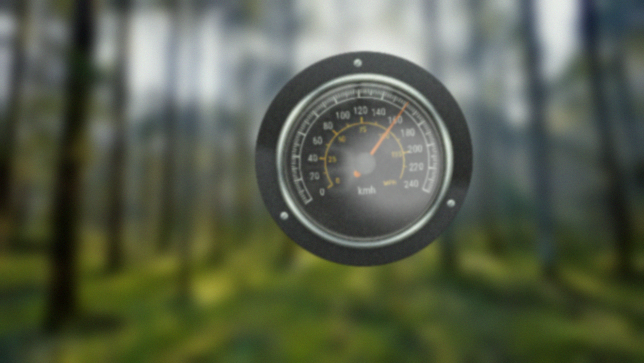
160 km/h
